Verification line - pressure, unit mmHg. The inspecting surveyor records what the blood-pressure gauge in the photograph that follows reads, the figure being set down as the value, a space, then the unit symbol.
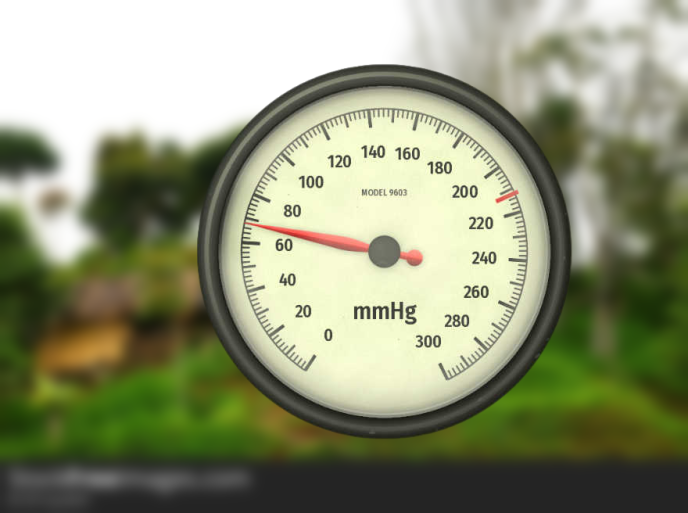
68 mmHg
